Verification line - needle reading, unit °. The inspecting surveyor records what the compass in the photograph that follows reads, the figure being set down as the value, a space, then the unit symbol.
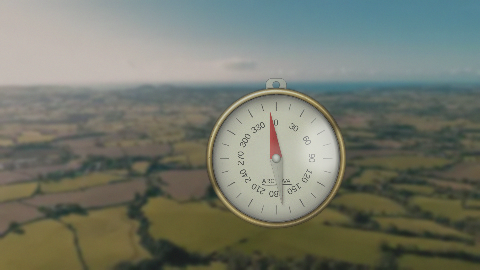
352.5 °
